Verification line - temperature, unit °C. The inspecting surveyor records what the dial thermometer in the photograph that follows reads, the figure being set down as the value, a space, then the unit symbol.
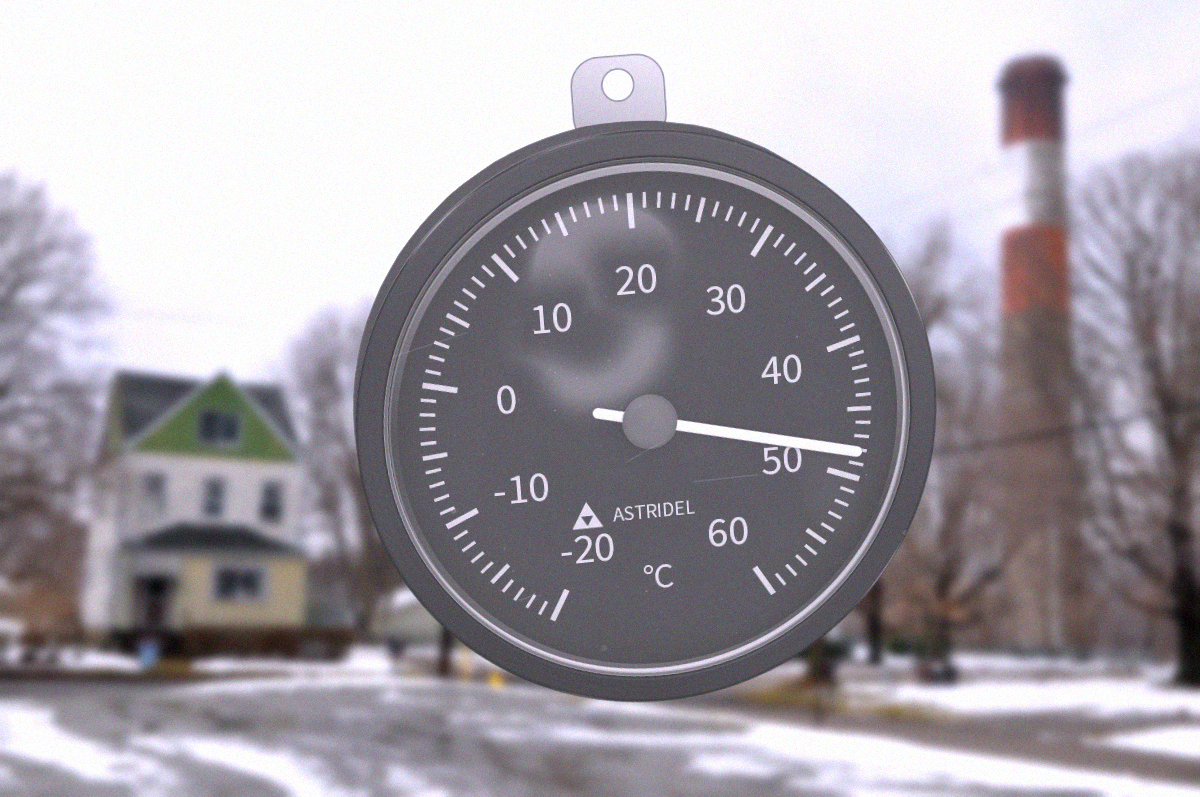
48 °C
